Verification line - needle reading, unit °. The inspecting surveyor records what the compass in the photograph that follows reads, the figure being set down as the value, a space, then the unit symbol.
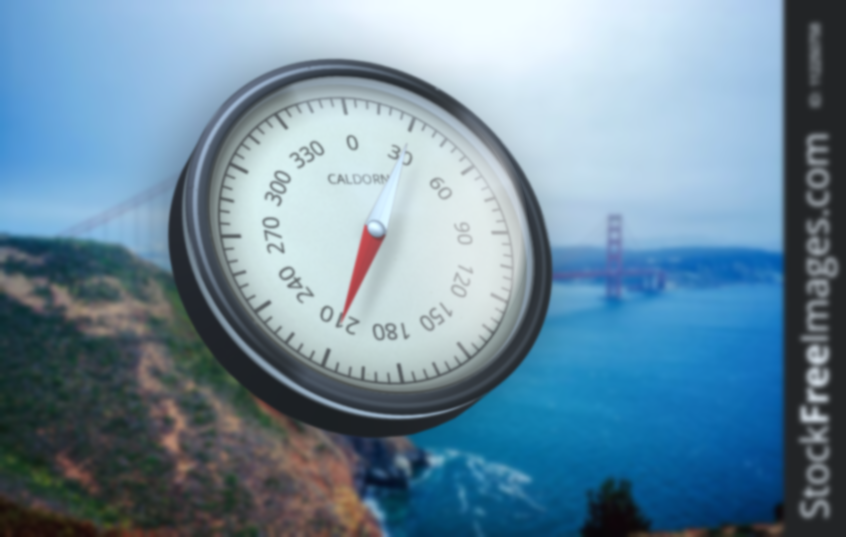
210 °
